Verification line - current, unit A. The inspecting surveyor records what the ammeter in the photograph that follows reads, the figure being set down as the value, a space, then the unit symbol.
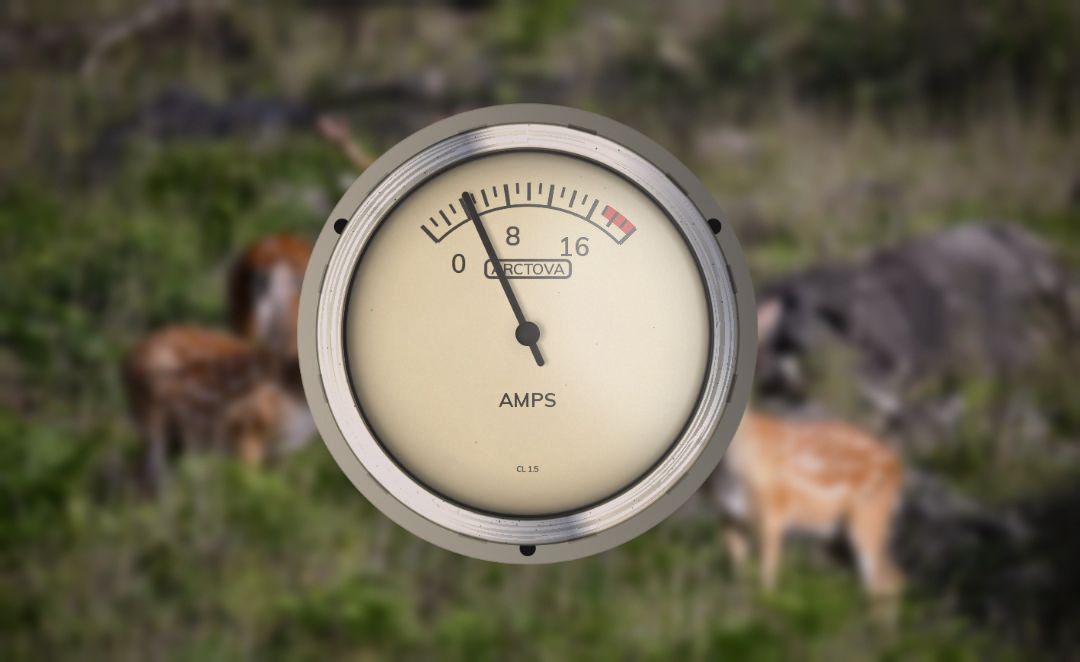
4.5 A
